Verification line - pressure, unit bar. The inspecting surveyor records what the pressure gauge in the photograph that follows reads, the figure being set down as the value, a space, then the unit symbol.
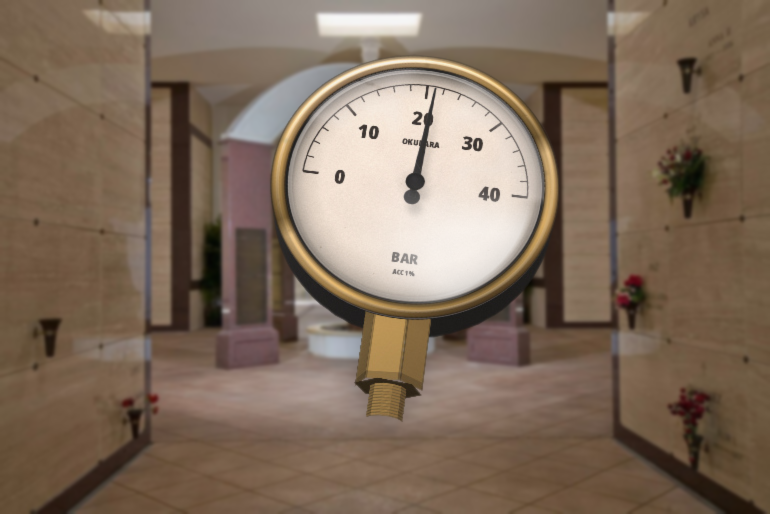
21 bar
